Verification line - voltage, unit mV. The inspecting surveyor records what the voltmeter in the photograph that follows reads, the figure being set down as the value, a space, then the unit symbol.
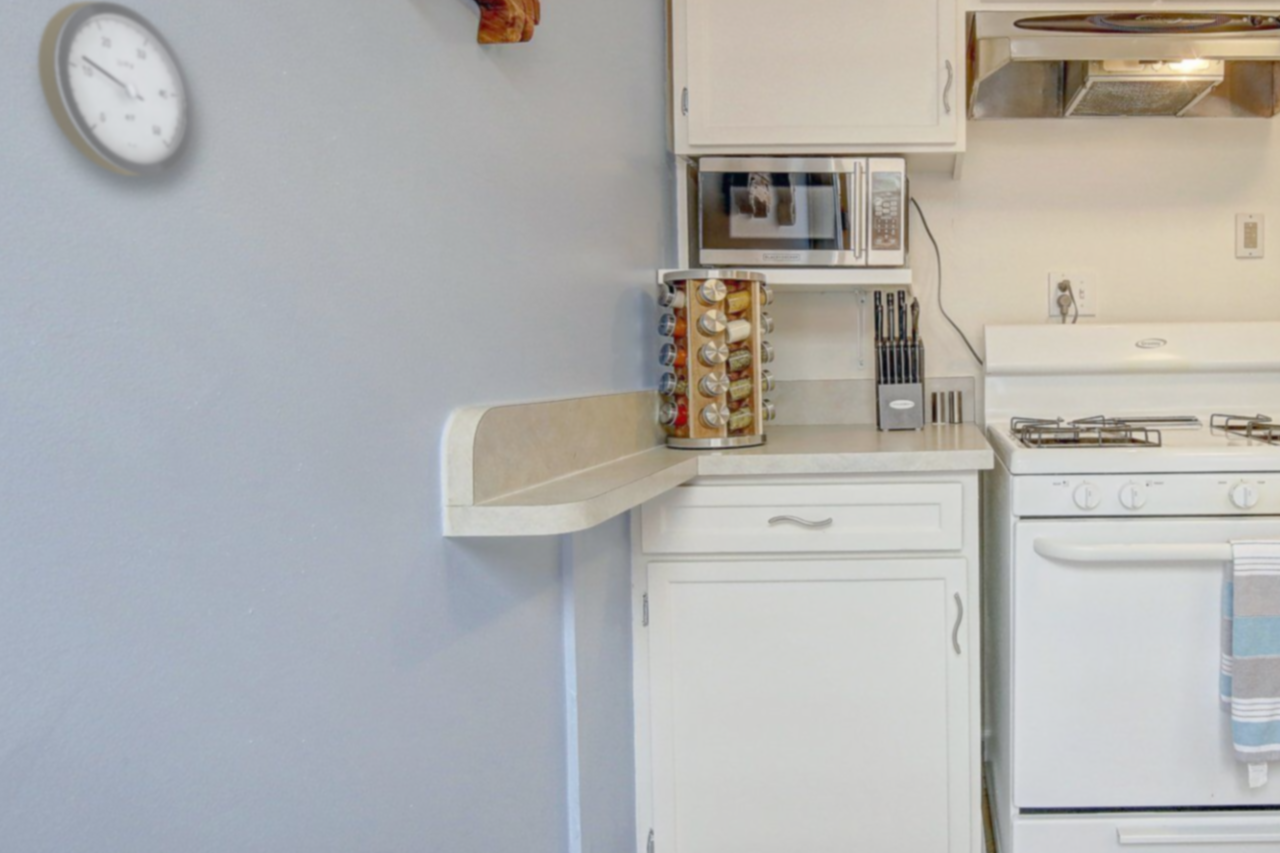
12 mV
